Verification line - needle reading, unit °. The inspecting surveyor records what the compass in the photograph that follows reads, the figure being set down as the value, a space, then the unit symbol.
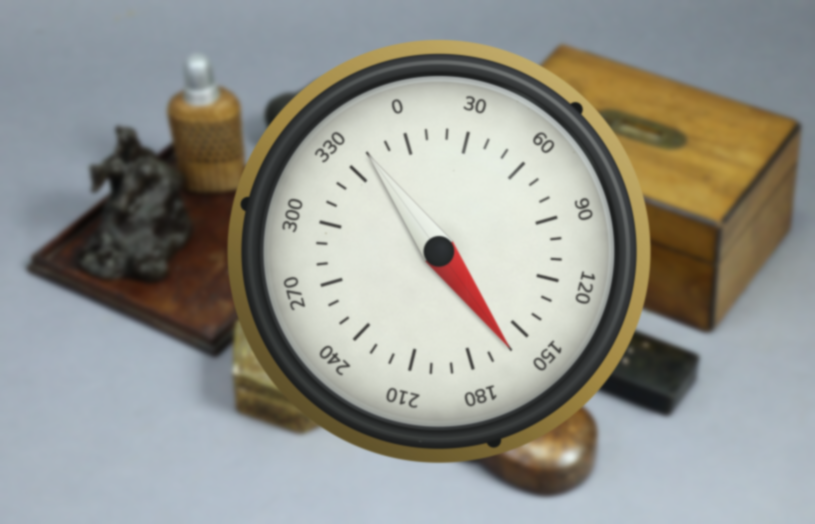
160 °
